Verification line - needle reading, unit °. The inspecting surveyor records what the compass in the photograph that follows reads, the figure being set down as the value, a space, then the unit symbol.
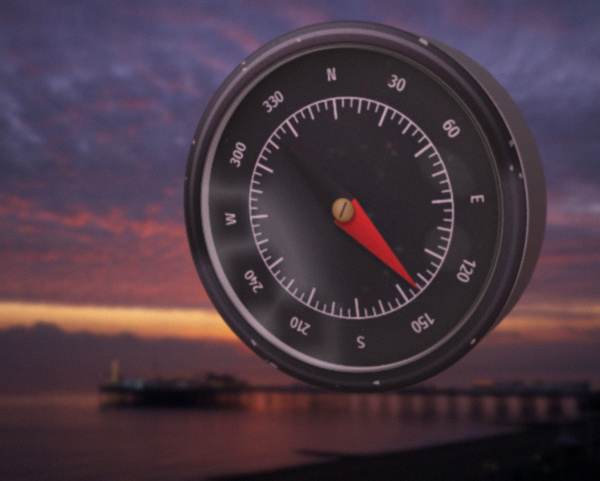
140 °
